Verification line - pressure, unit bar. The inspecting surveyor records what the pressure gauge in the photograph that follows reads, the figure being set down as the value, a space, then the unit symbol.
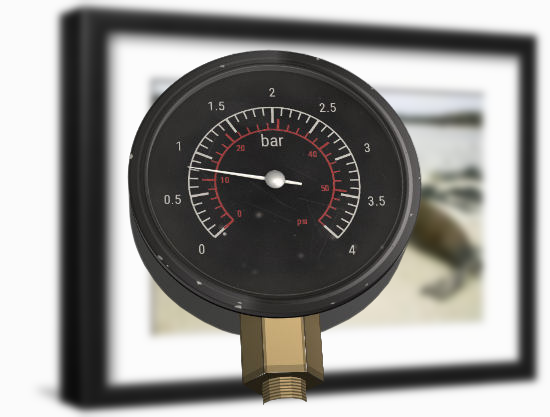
0.8 bar
